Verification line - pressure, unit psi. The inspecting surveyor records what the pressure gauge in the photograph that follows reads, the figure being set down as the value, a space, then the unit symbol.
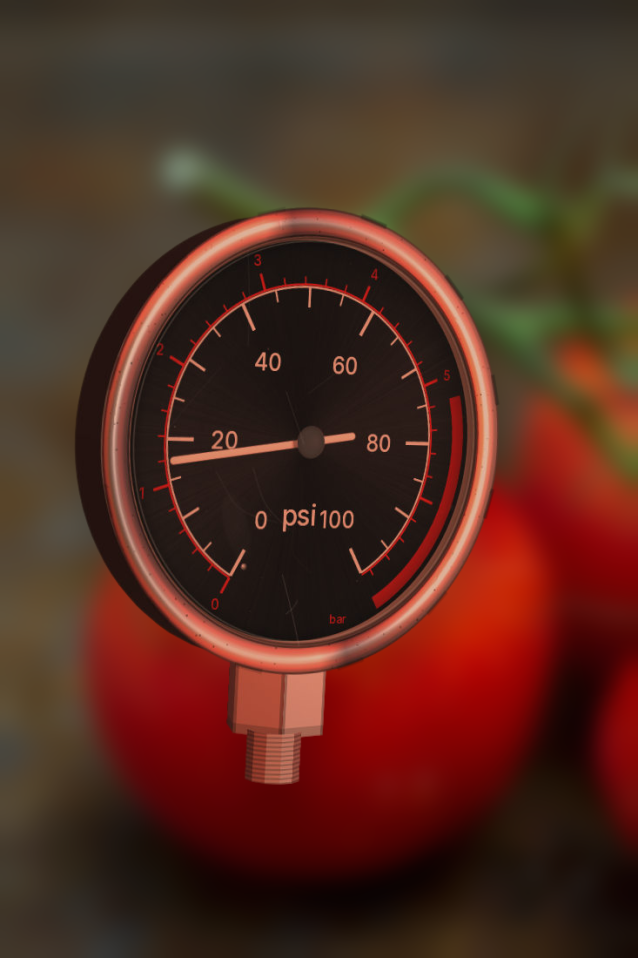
17.5 psi
